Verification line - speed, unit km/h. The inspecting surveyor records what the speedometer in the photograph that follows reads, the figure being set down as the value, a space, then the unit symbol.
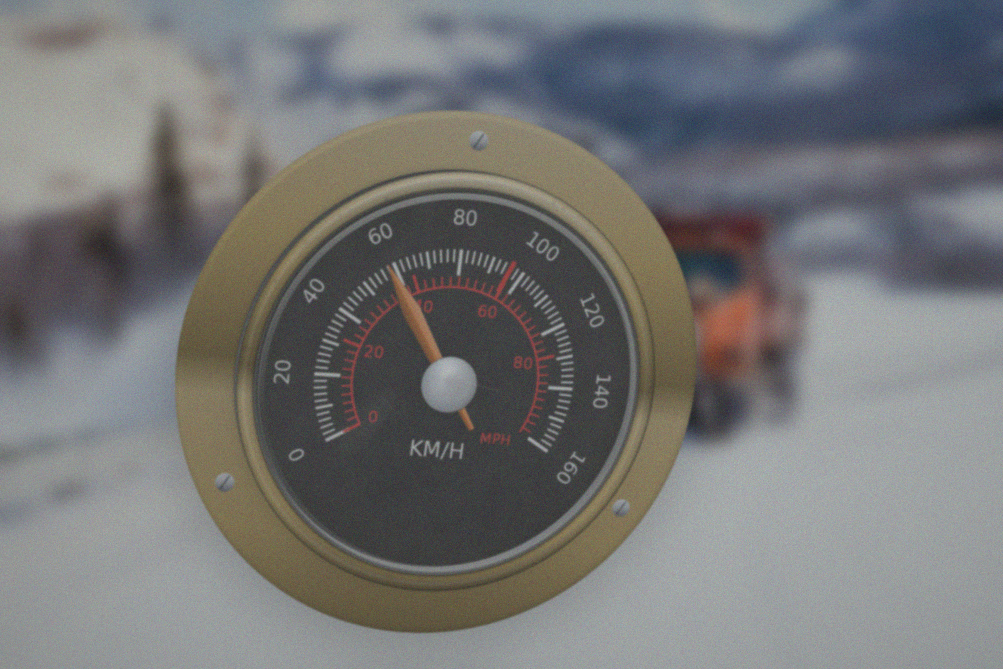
58 km/h
